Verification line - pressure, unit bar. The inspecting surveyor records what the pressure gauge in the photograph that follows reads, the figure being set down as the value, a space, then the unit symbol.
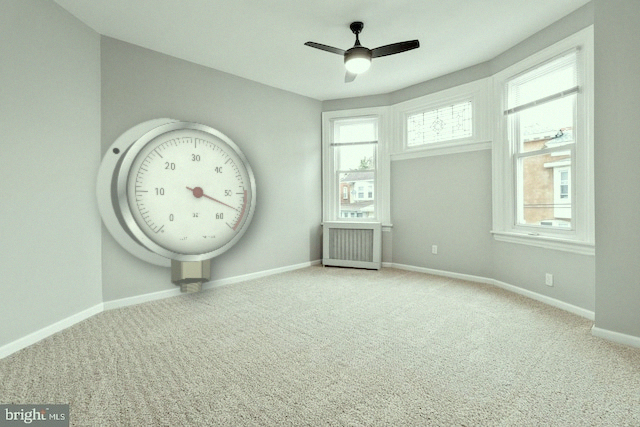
55 bar
